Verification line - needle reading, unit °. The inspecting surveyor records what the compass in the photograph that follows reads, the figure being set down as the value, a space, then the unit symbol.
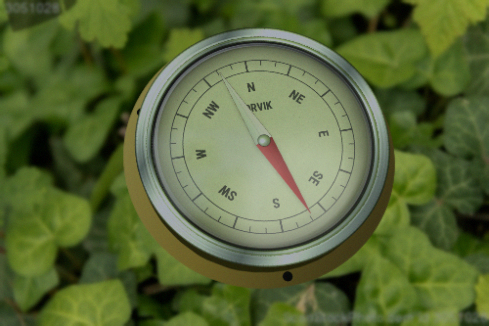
160 °
